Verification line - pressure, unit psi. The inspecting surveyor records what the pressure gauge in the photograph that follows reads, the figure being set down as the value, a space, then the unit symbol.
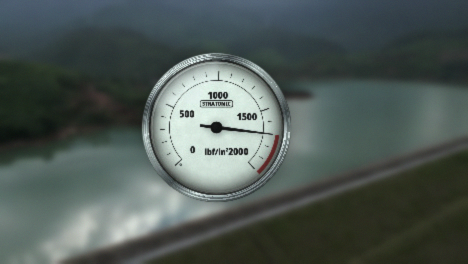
1700 psi
